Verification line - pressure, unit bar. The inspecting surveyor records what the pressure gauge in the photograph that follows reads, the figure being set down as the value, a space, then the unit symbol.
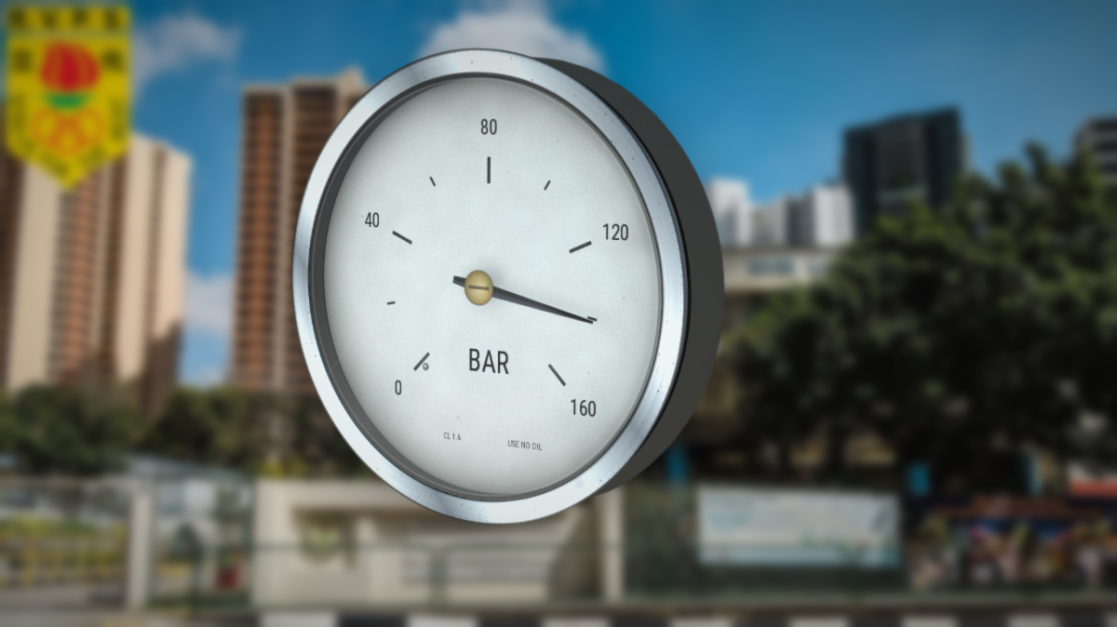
140 bar
